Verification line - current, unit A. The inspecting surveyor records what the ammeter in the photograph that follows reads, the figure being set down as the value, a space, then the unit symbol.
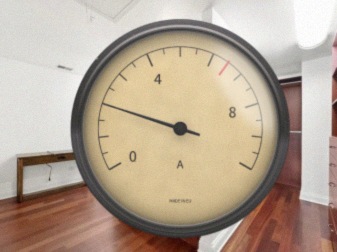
2 A
